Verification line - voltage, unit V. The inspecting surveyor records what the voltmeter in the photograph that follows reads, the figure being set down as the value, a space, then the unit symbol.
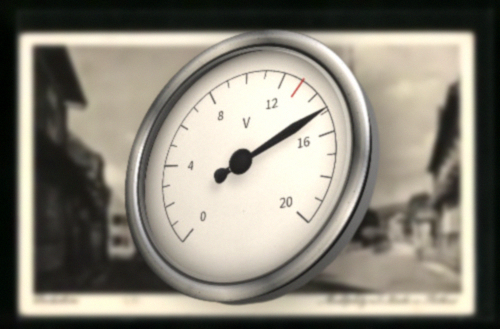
15 V
